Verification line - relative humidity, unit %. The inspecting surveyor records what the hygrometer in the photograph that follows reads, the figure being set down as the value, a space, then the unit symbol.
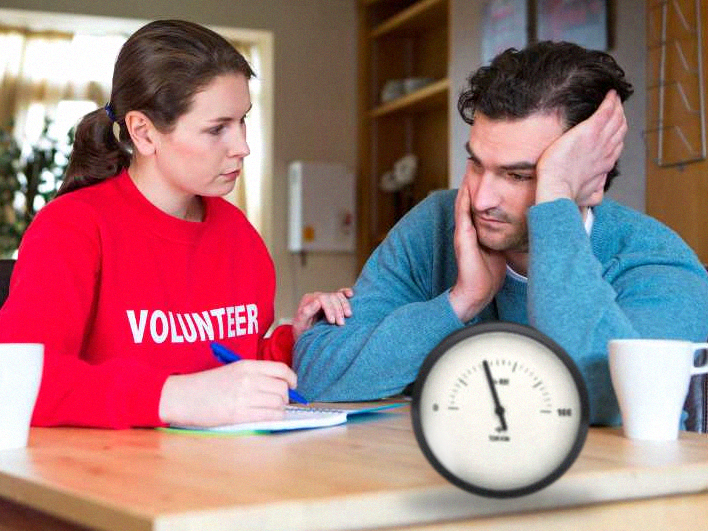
40 %
